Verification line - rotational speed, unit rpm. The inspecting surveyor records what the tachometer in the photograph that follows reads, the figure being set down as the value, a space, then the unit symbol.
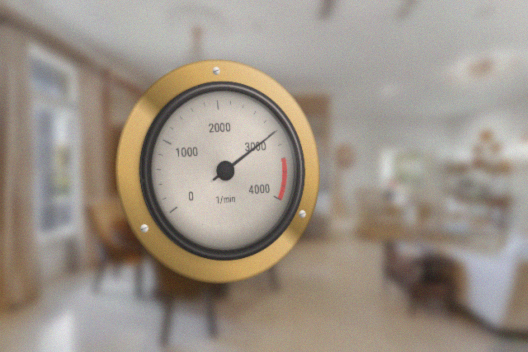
3000 rpm
